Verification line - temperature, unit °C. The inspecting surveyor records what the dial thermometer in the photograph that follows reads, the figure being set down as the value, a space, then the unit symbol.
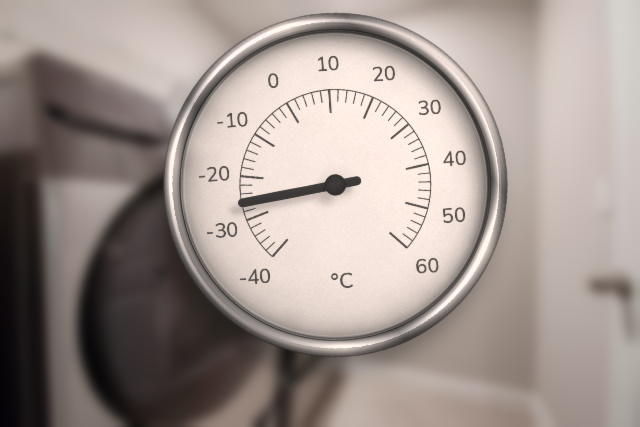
-26 °C
